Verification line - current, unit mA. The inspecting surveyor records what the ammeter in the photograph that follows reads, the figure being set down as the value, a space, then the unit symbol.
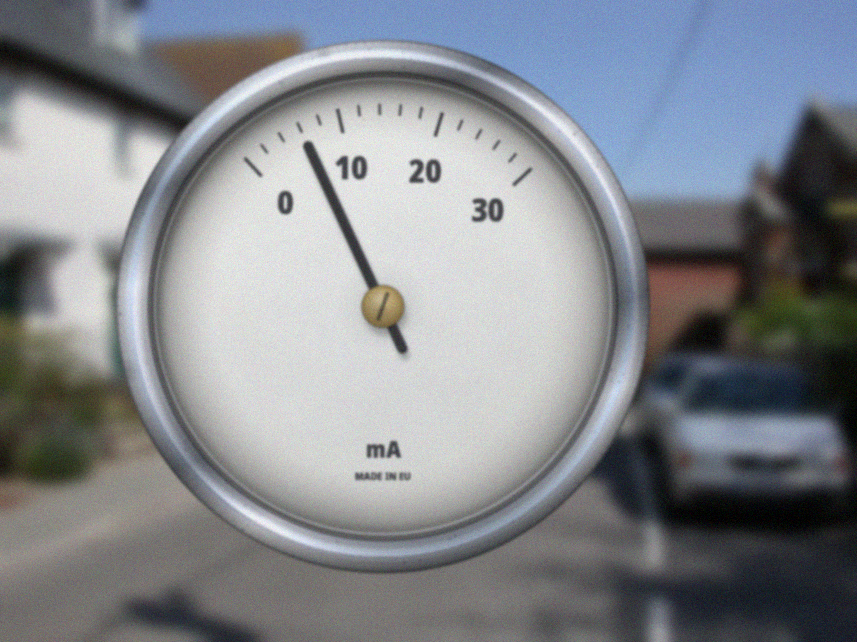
6 mA
